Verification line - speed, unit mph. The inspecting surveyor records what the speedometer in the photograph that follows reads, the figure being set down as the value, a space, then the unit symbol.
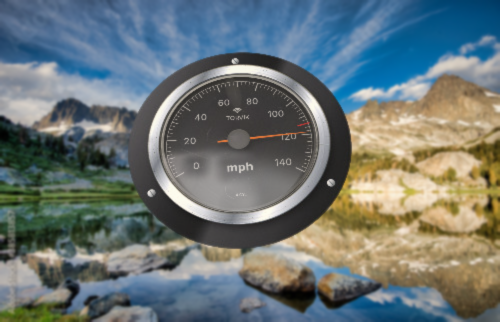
120 mph
